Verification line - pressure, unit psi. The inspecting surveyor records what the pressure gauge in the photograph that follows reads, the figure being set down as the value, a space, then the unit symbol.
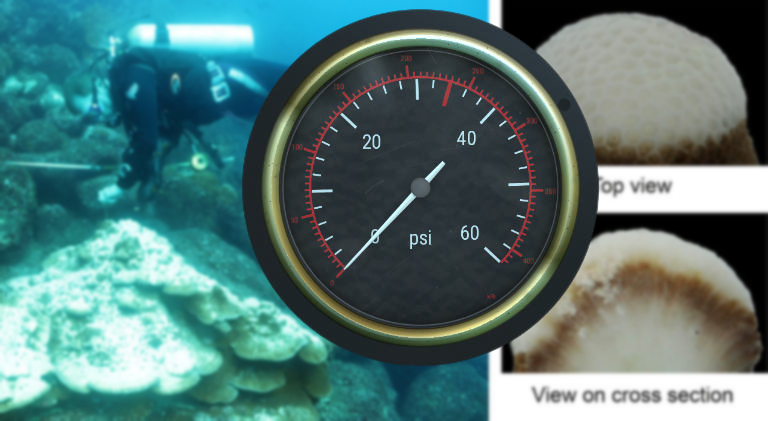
0 psi
